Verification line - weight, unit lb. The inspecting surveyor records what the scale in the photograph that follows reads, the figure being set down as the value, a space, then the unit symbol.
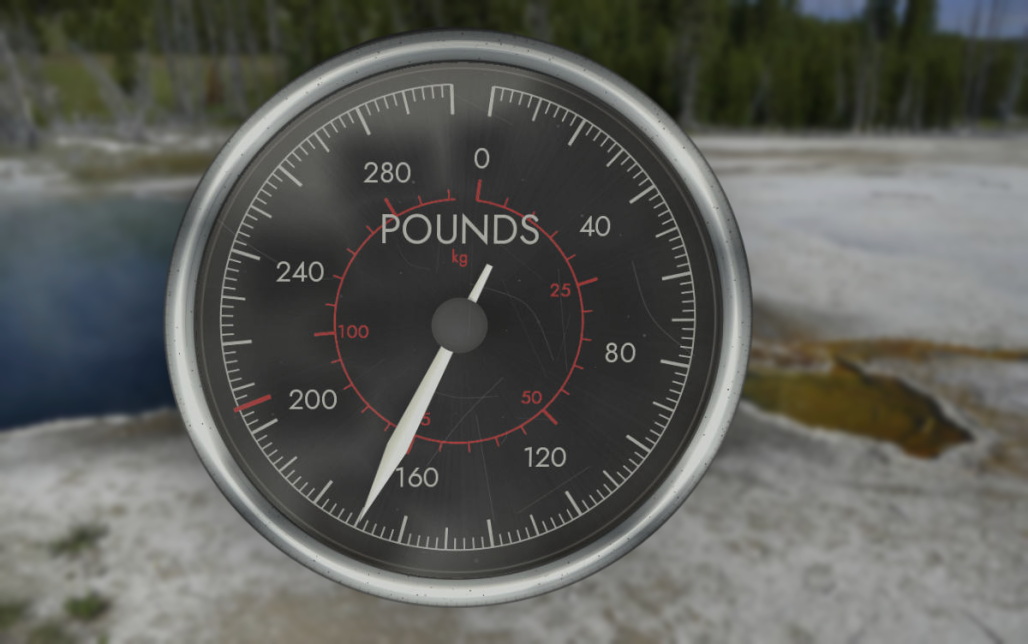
170 lb
